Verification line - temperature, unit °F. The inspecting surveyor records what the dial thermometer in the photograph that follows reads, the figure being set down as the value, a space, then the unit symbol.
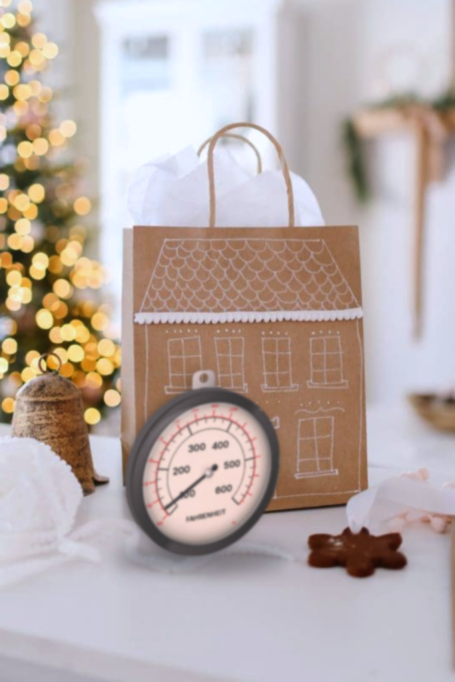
120 °F
